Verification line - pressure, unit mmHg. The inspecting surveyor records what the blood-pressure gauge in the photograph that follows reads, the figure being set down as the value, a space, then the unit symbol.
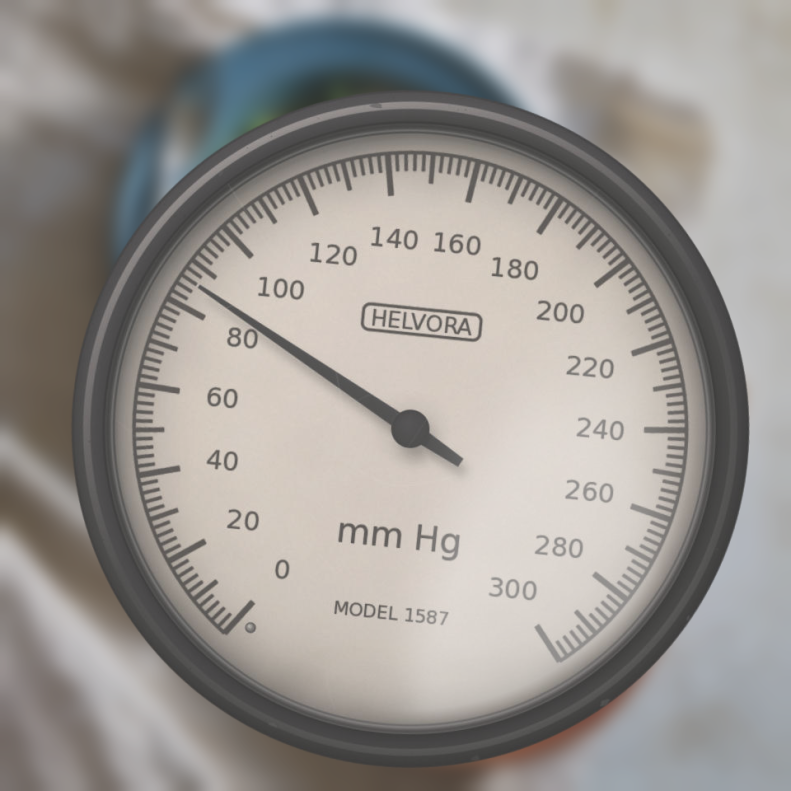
86 mmHg
